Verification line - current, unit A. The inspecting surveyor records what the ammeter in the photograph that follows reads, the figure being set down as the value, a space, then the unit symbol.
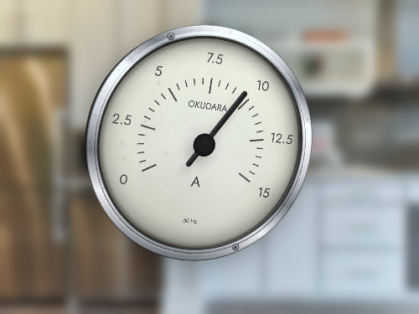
9.5 A
